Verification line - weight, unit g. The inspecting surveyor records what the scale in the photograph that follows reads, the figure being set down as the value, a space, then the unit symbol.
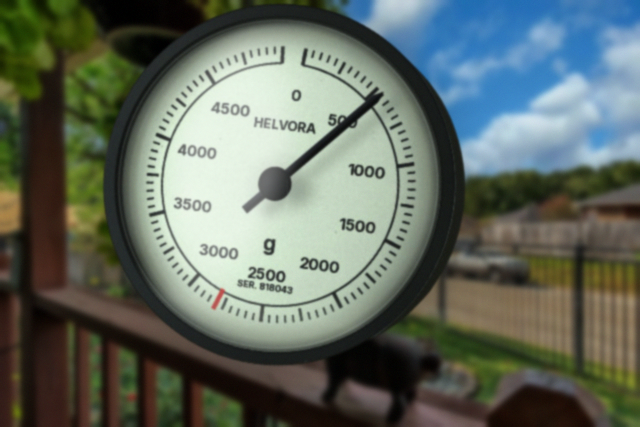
550 g
